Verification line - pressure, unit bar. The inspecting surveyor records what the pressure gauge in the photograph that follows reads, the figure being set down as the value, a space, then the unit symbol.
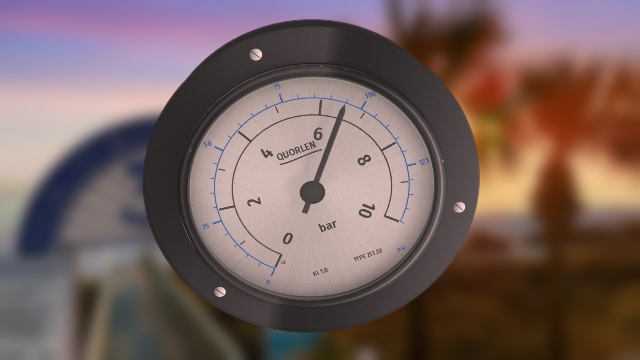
6.5 bar
